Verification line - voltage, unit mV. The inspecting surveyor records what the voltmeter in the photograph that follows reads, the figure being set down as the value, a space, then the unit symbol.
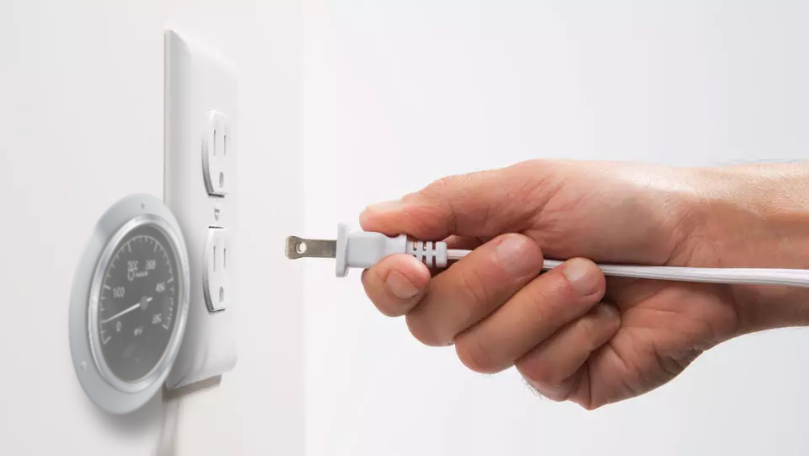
40 mV
